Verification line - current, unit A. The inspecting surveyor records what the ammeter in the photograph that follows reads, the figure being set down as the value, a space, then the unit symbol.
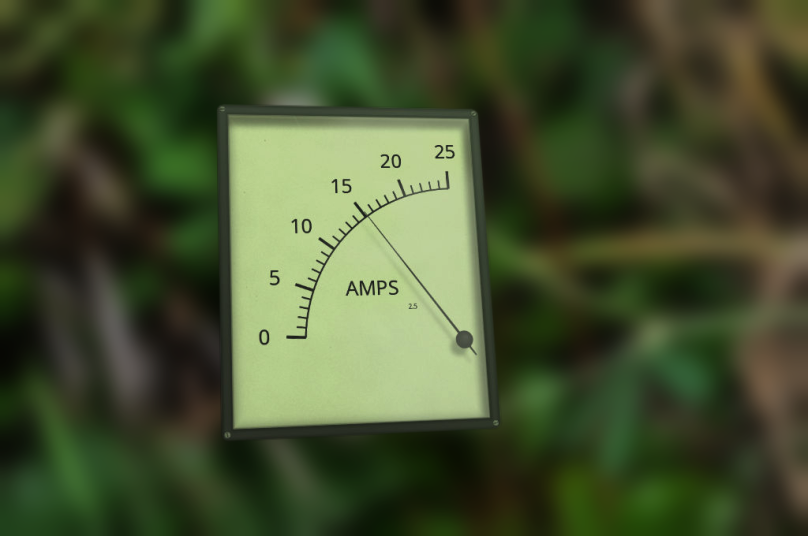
15 A
